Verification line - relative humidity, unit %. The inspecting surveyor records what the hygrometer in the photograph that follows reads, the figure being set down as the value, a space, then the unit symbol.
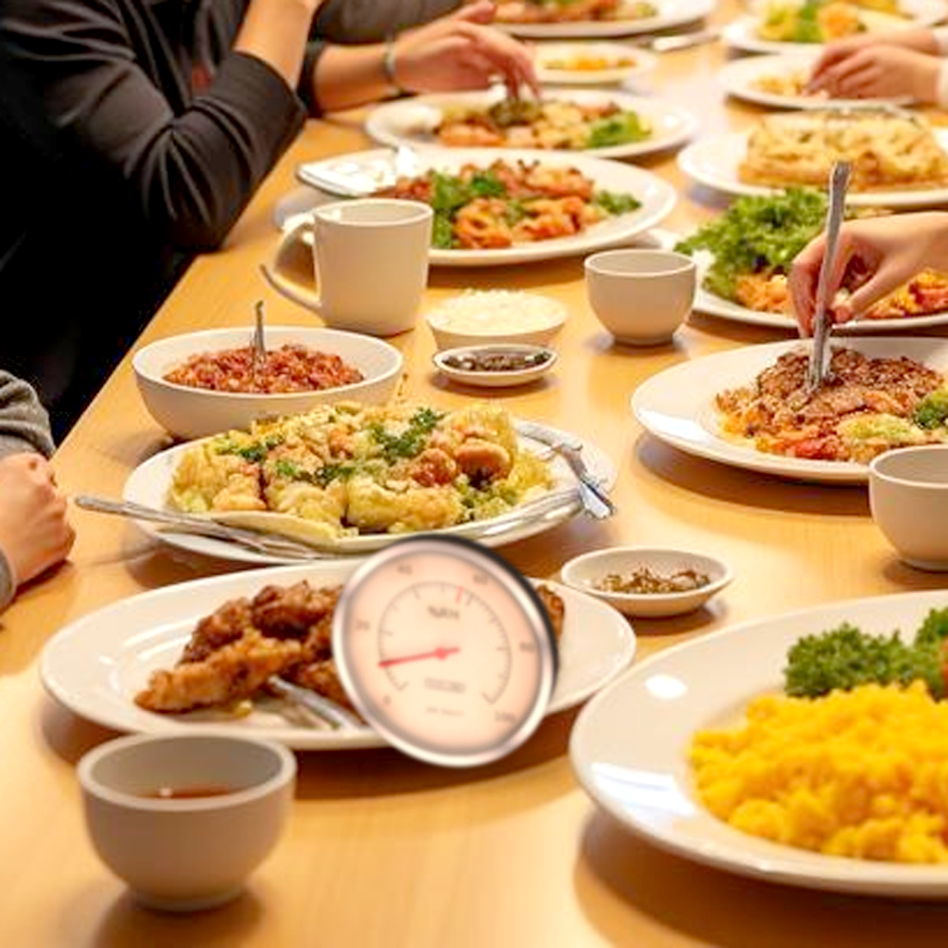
10 %
